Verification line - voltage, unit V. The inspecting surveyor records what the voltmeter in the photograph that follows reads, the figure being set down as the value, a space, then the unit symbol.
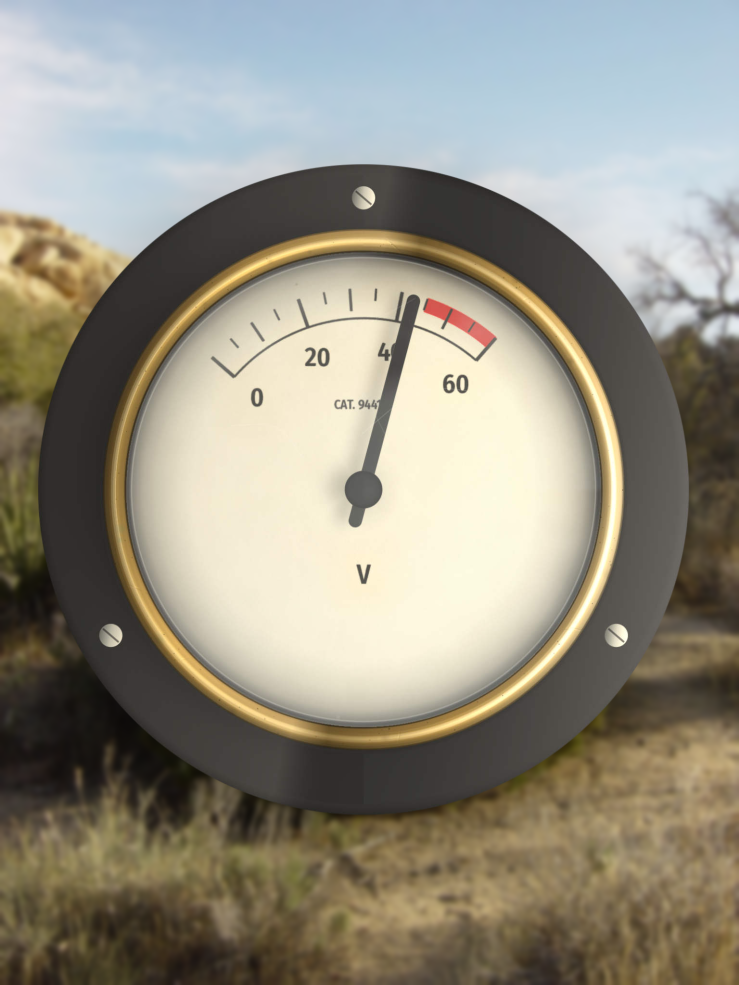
42.5 V
